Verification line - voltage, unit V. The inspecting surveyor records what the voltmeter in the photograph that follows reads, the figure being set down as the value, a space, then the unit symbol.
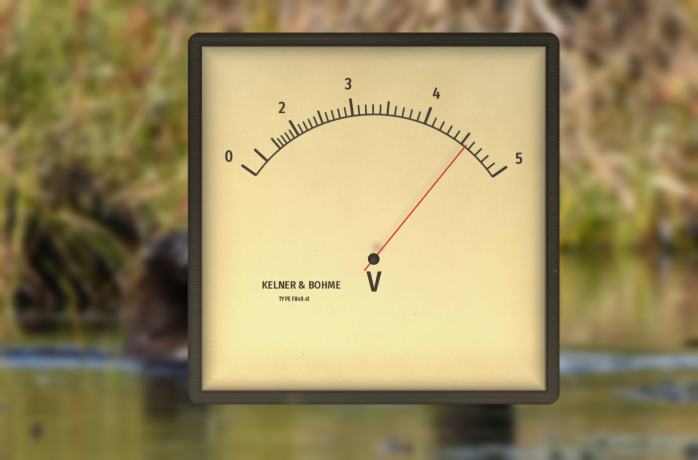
4.55 V
